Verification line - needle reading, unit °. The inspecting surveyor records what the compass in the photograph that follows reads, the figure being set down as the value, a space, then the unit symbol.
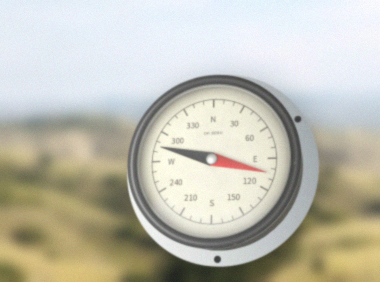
105 °
